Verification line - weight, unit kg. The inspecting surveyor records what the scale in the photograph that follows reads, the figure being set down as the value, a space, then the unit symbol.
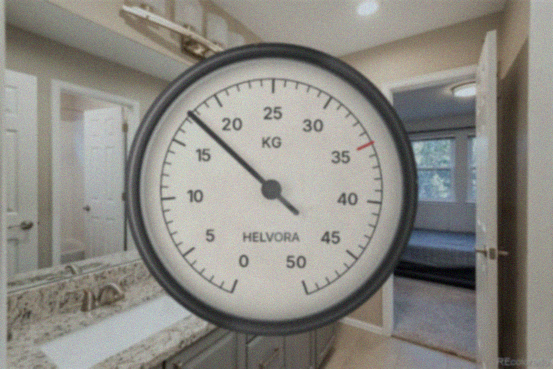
17.5 kg
